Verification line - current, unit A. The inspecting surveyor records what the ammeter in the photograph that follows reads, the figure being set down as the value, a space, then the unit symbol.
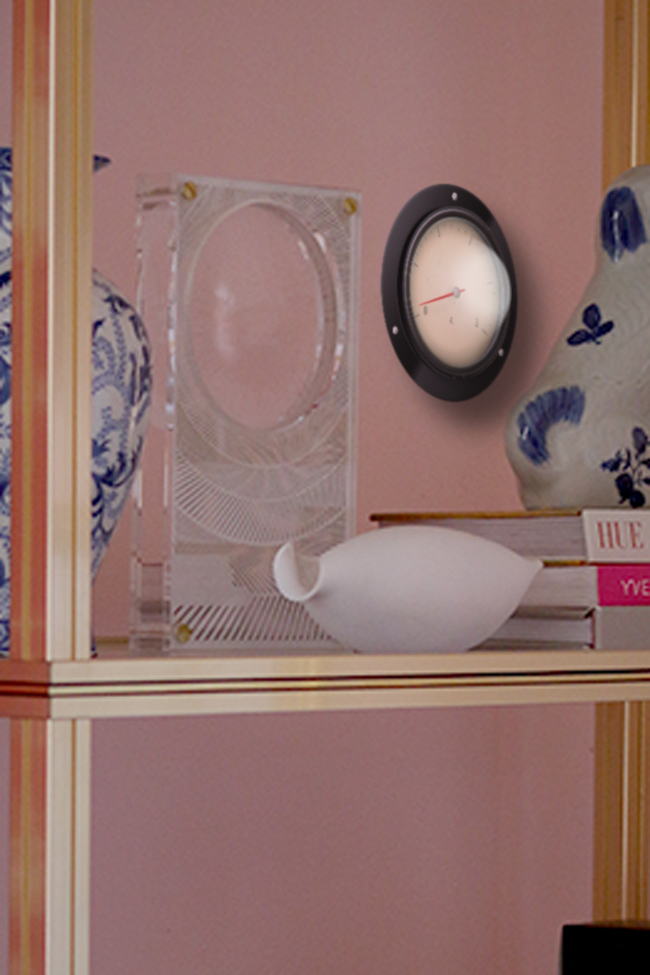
0.2 A
